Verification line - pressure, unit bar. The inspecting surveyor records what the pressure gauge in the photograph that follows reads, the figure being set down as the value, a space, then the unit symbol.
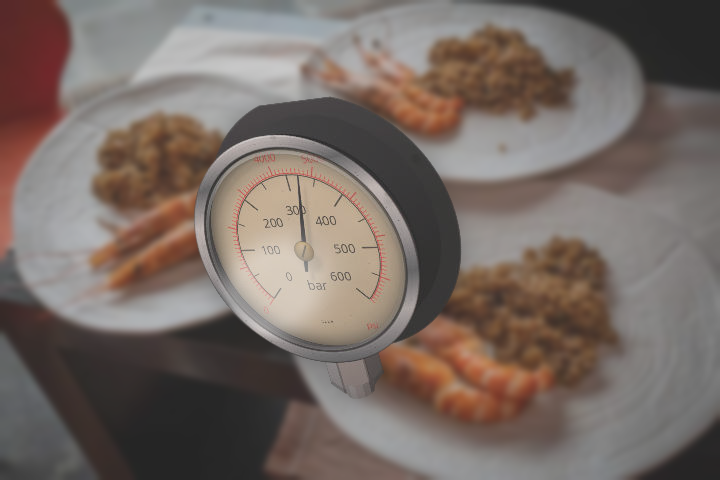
325 bar
